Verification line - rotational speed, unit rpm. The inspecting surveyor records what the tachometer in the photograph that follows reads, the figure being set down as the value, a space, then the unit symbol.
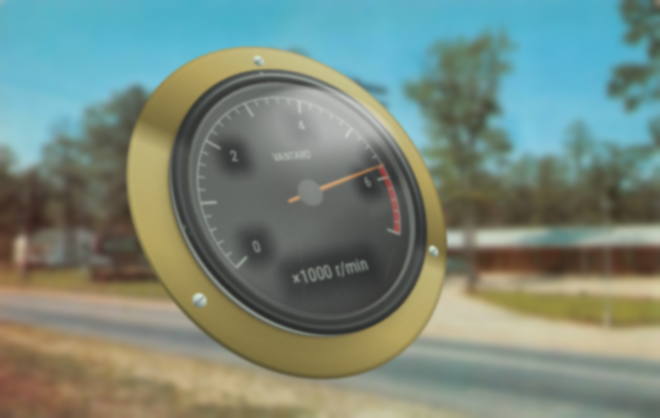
5800 rpm
